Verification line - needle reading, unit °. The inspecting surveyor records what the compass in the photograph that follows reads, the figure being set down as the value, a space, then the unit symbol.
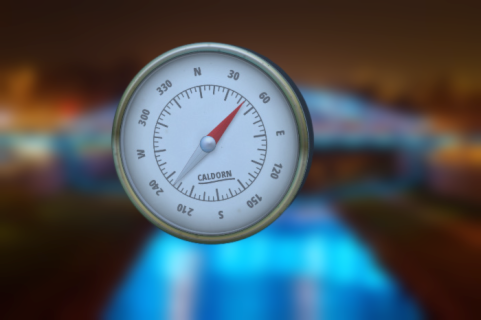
50 °
